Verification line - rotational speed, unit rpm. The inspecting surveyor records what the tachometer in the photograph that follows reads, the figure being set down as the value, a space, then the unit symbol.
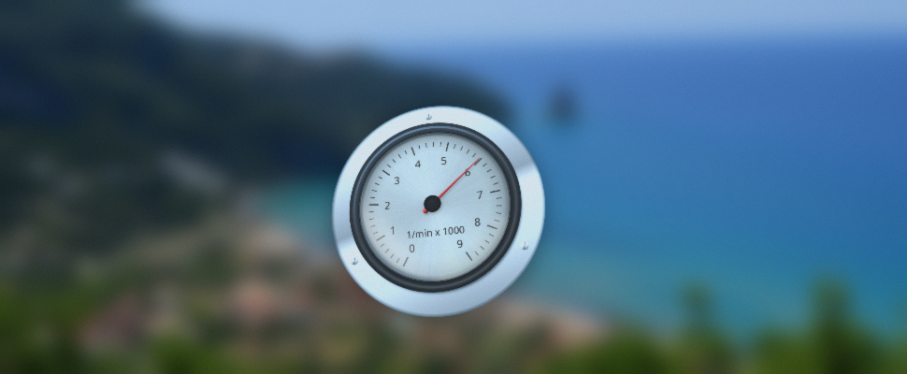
6000 rpm
